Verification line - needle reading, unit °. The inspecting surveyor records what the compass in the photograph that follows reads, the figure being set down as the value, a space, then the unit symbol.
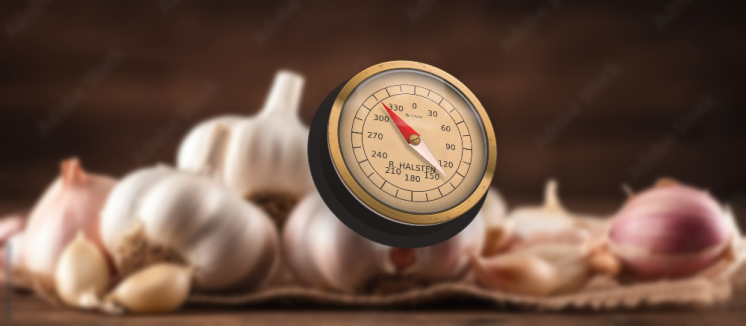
315 °
